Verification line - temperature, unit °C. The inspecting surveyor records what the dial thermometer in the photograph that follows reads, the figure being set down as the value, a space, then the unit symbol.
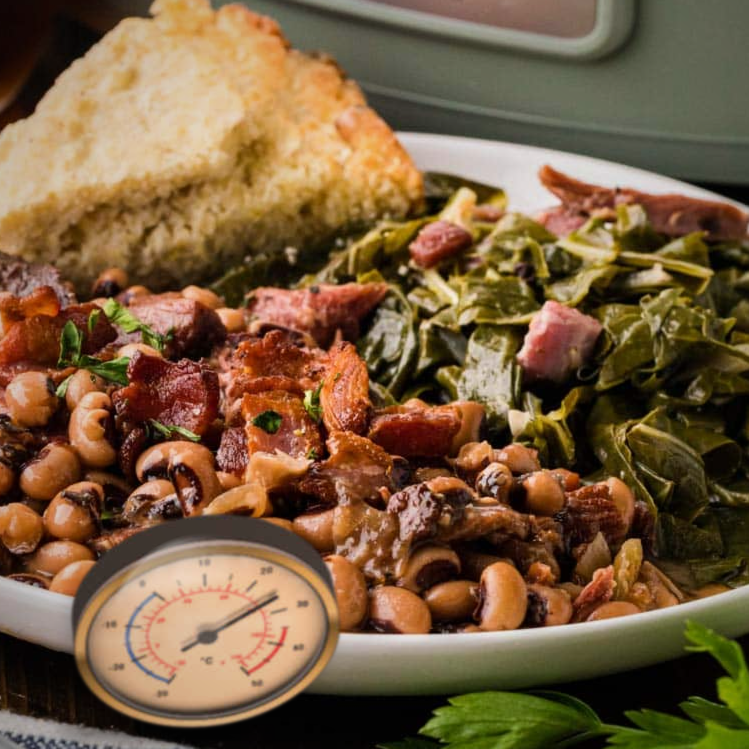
25 °C
